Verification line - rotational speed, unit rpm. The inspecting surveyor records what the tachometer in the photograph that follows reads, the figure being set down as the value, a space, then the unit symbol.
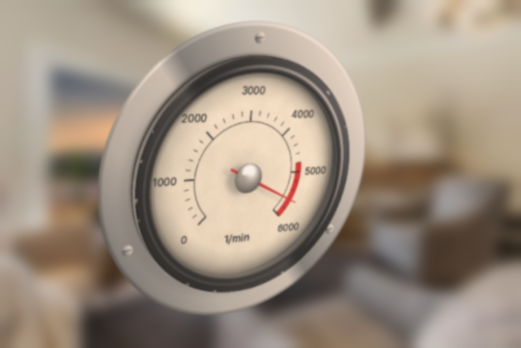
5600 rpm
